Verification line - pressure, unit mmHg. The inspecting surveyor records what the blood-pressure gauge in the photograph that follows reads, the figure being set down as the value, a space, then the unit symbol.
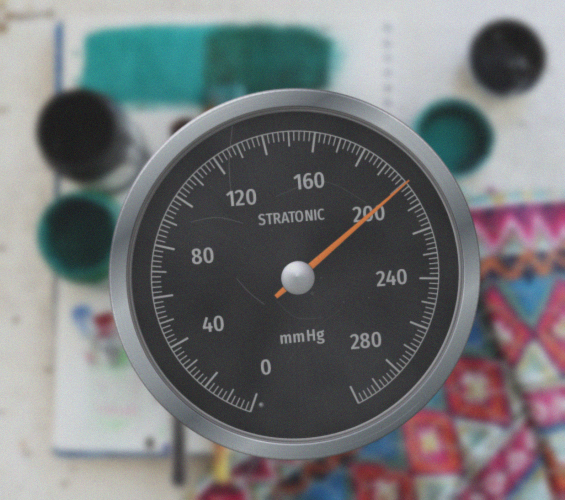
200 mmHg
